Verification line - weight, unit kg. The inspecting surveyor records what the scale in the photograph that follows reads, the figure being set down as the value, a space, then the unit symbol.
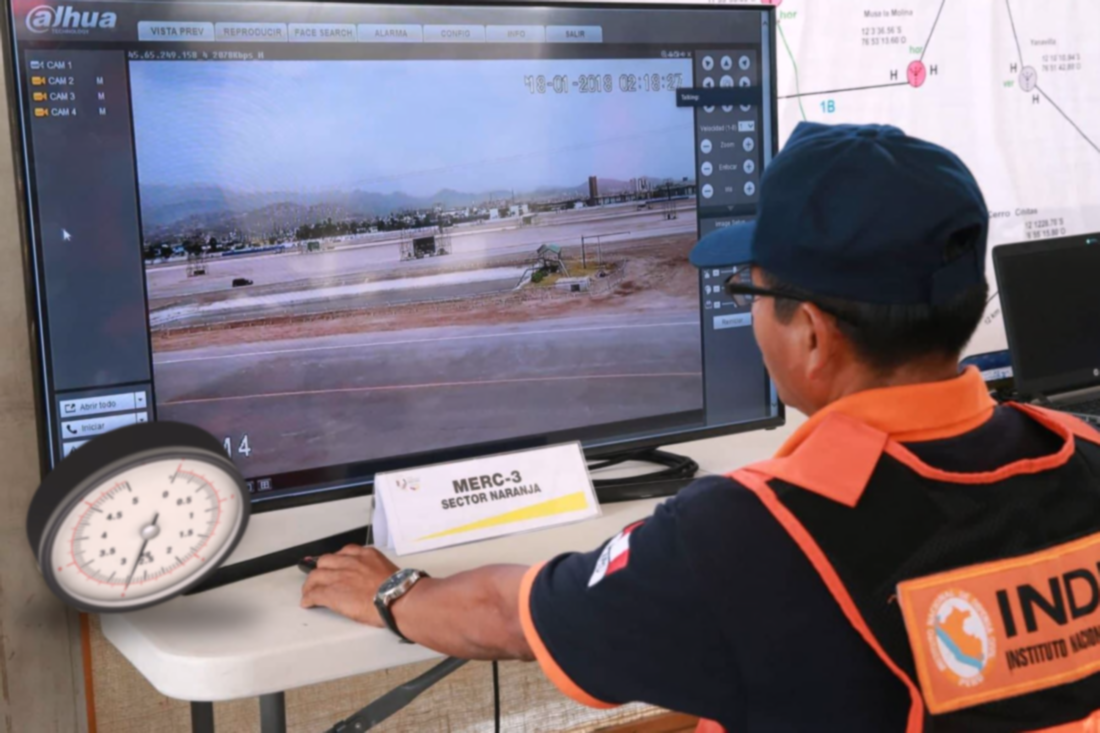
2.75 kg
